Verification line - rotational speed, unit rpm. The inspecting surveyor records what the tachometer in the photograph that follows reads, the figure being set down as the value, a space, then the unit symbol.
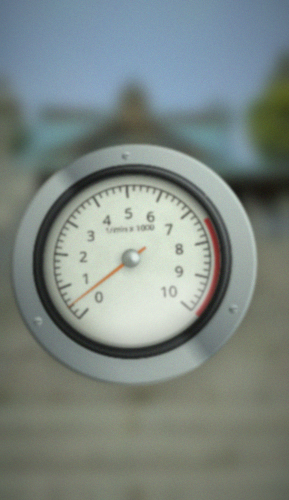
400 rpm
